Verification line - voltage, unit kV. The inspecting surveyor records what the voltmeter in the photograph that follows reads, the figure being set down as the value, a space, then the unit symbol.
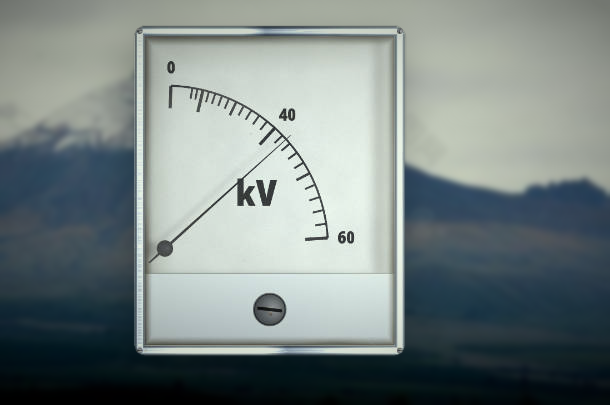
43 kV
